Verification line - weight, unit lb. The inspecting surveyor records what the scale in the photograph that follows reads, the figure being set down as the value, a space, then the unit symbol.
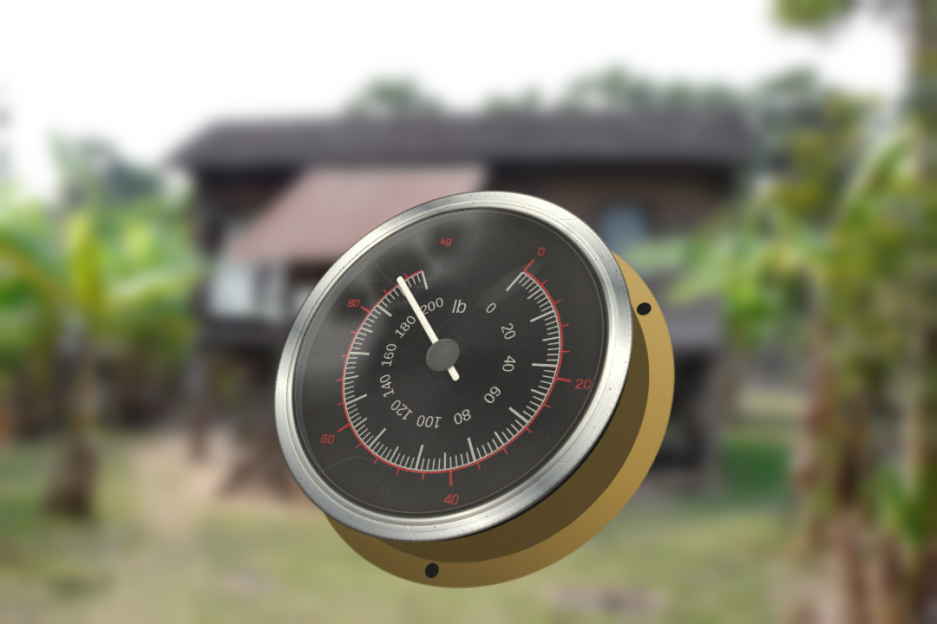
192 lb
